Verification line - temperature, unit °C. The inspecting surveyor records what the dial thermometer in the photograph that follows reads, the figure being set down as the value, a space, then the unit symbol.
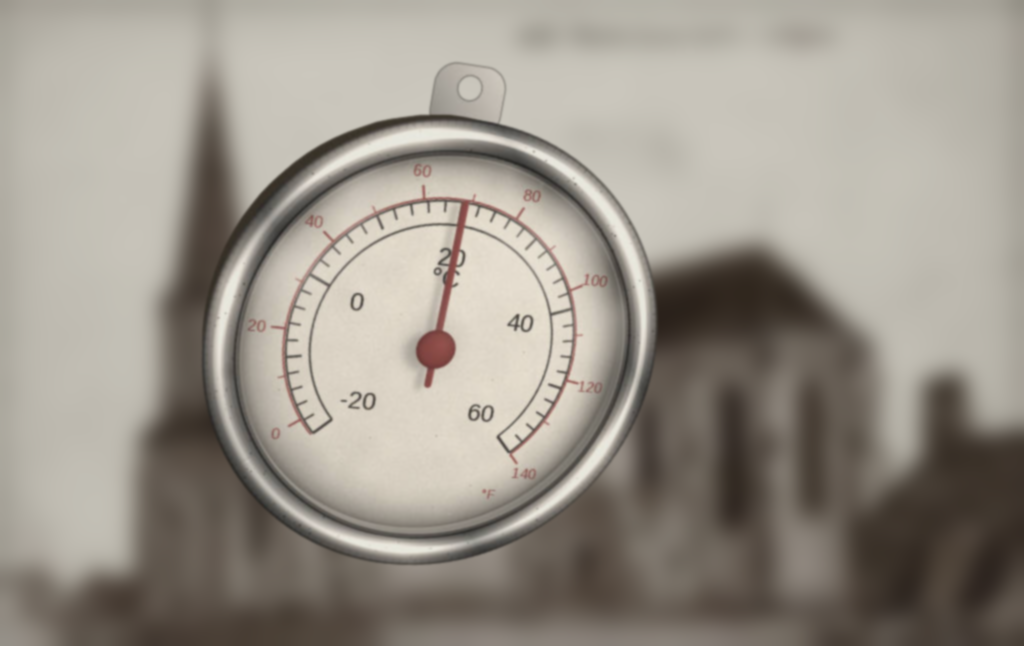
20 °C
